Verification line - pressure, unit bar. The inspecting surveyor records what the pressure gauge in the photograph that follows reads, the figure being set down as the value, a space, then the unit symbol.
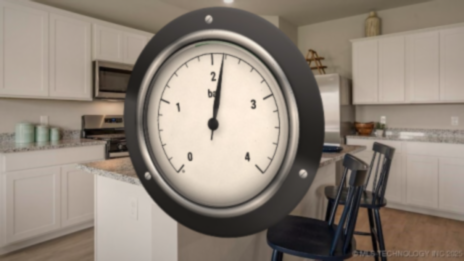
2.2 bar
